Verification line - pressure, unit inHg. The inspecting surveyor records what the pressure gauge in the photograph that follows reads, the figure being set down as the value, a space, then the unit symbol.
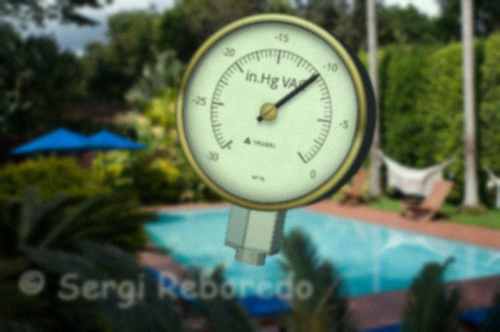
-10 inHg
